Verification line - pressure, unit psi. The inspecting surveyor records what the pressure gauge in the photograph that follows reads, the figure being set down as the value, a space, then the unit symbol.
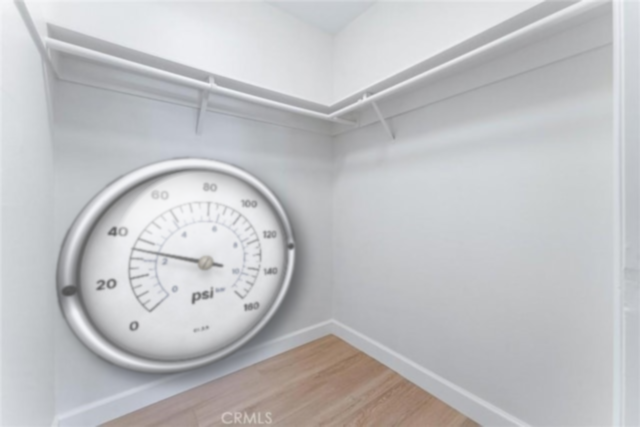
35 psi
